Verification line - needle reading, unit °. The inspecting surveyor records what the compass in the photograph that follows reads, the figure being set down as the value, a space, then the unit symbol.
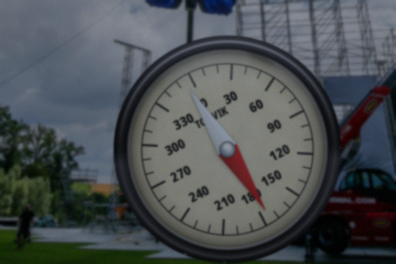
175 °
